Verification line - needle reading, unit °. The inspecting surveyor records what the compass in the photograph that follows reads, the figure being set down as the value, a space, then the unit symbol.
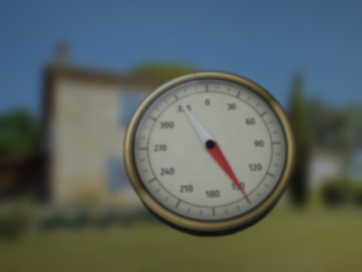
150 °
